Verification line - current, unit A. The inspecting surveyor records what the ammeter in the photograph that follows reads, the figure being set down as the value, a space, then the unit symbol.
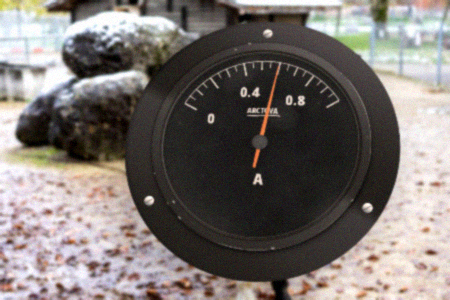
0.6 A
